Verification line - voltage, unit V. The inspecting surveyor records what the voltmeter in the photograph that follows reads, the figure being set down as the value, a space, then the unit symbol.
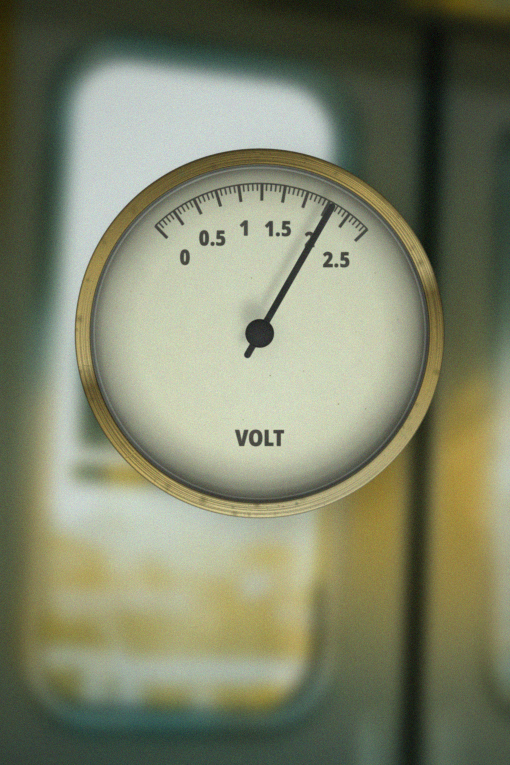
2.05 V
